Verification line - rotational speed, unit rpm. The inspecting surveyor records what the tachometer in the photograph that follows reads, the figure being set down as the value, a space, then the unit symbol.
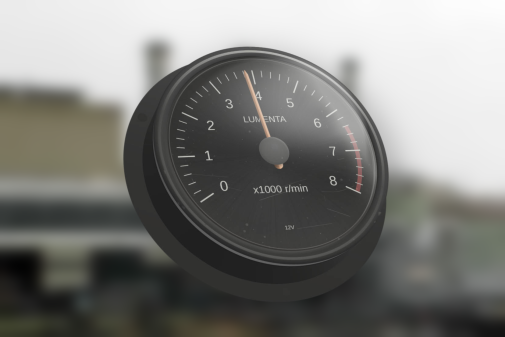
3800 rpm
